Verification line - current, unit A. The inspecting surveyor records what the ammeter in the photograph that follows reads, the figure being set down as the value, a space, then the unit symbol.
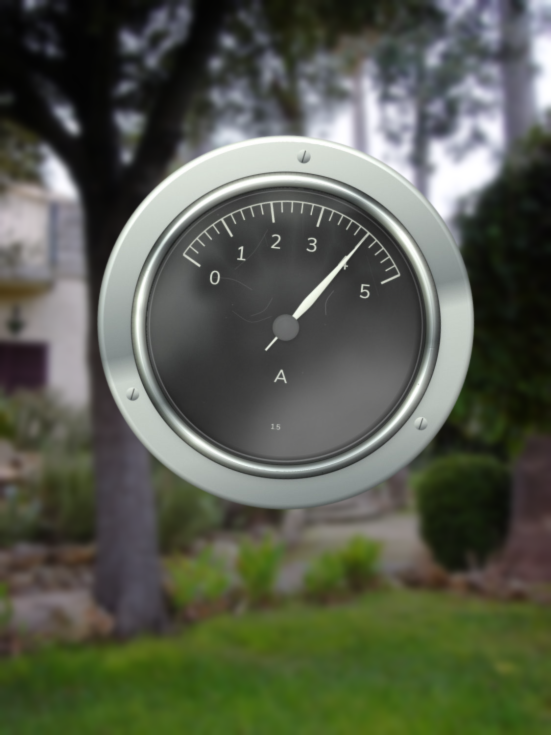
4 A
